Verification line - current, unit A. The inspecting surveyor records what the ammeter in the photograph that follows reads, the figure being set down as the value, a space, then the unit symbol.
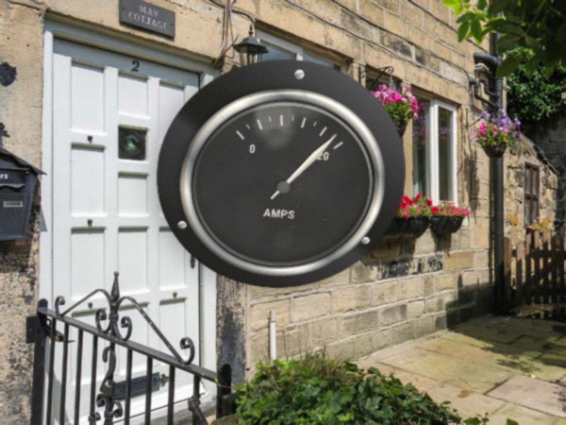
18 A
